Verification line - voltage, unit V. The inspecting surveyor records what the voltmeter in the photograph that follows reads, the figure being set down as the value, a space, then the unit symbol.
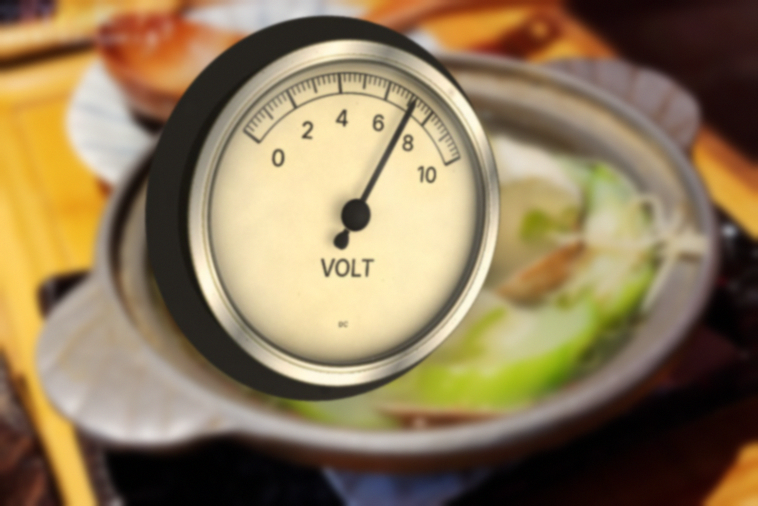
7 V
